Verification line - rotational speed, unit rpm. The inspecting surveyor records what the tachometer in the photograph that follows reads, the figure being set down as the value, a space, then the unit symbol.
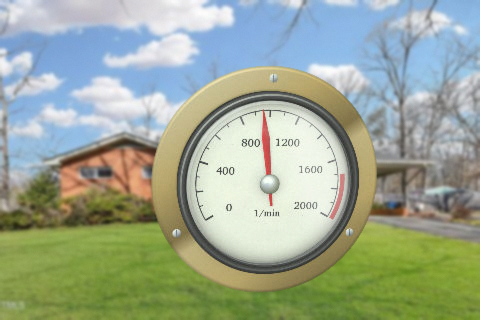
950 rpm
